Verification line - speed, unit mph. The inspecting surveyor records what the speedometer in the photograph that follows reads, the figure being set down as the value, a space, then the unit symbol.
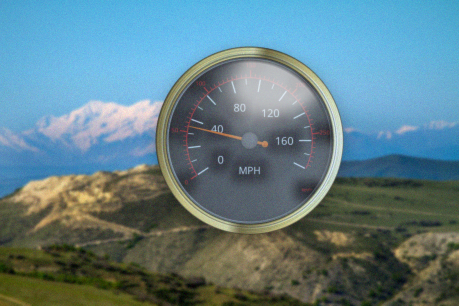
35 mph
